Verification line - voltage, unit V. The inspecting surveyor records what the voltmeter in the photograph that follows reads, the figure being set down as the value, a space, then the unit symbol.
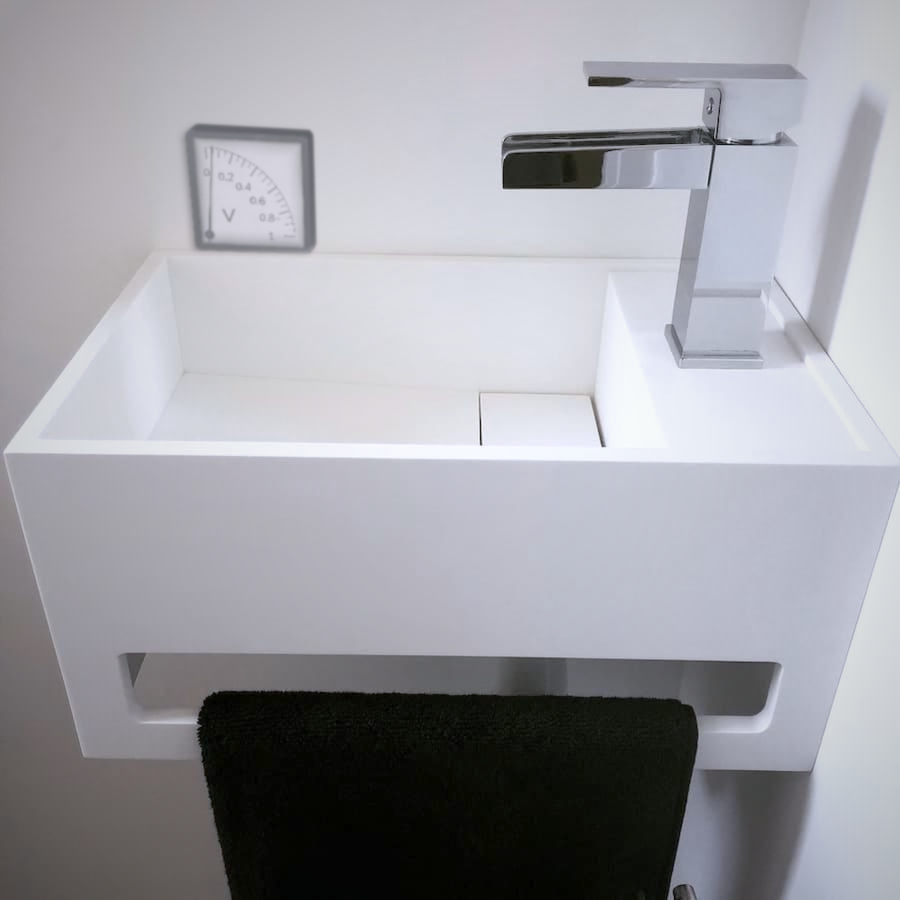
0.05 V
